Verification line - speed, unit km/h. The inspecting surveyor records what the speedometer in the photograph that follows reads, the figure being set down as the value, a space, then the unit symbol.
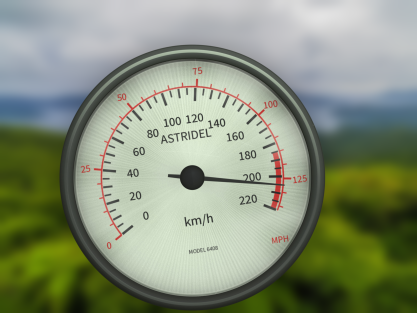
205 km/h
